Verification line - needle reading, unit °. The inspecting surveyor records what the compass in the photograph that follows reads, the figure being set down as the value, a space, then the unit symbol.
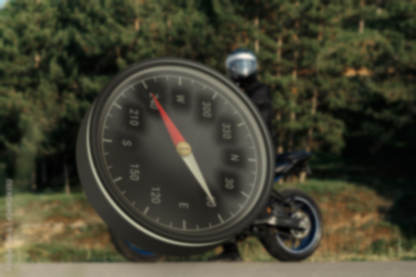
240 °
